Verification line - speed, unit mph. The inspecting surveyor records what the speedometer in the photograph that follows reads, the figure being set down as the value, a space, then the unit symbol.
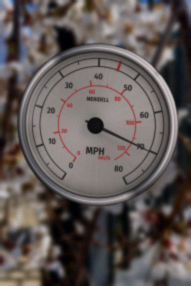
70 mph
